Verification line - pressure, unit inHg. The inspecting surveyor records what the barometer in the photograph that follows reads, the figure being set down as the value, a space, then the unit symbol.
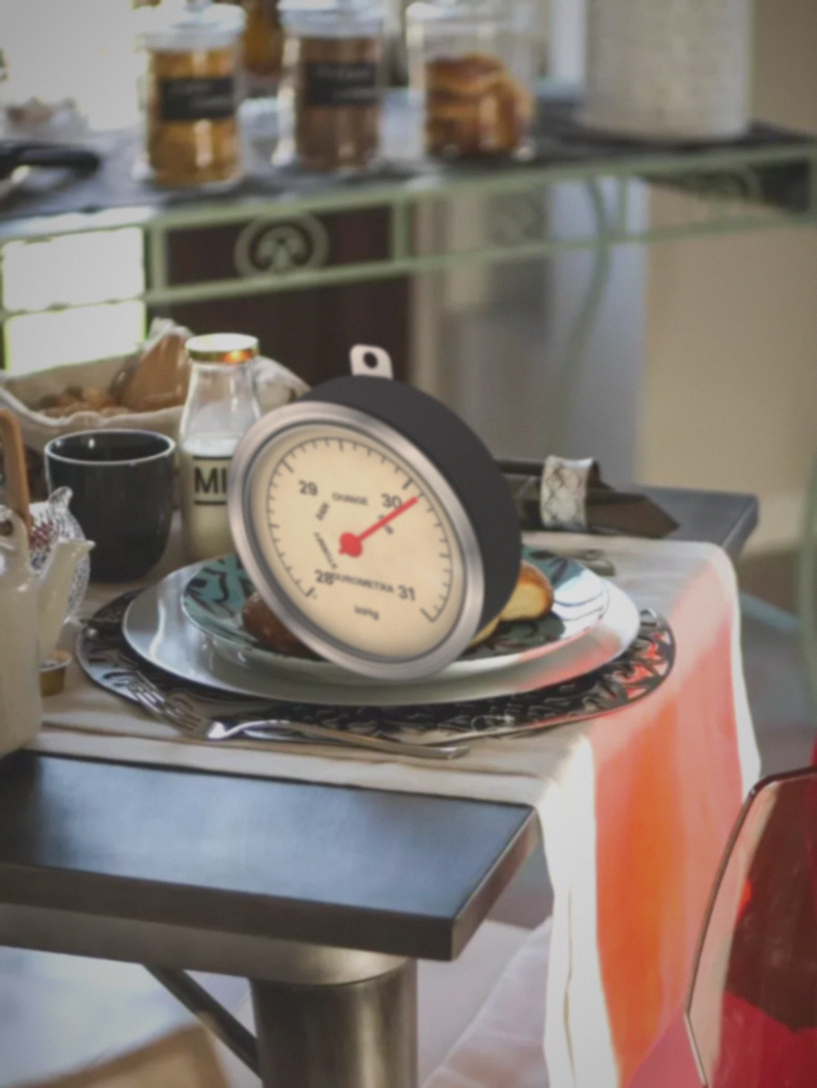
30.1 inHg
